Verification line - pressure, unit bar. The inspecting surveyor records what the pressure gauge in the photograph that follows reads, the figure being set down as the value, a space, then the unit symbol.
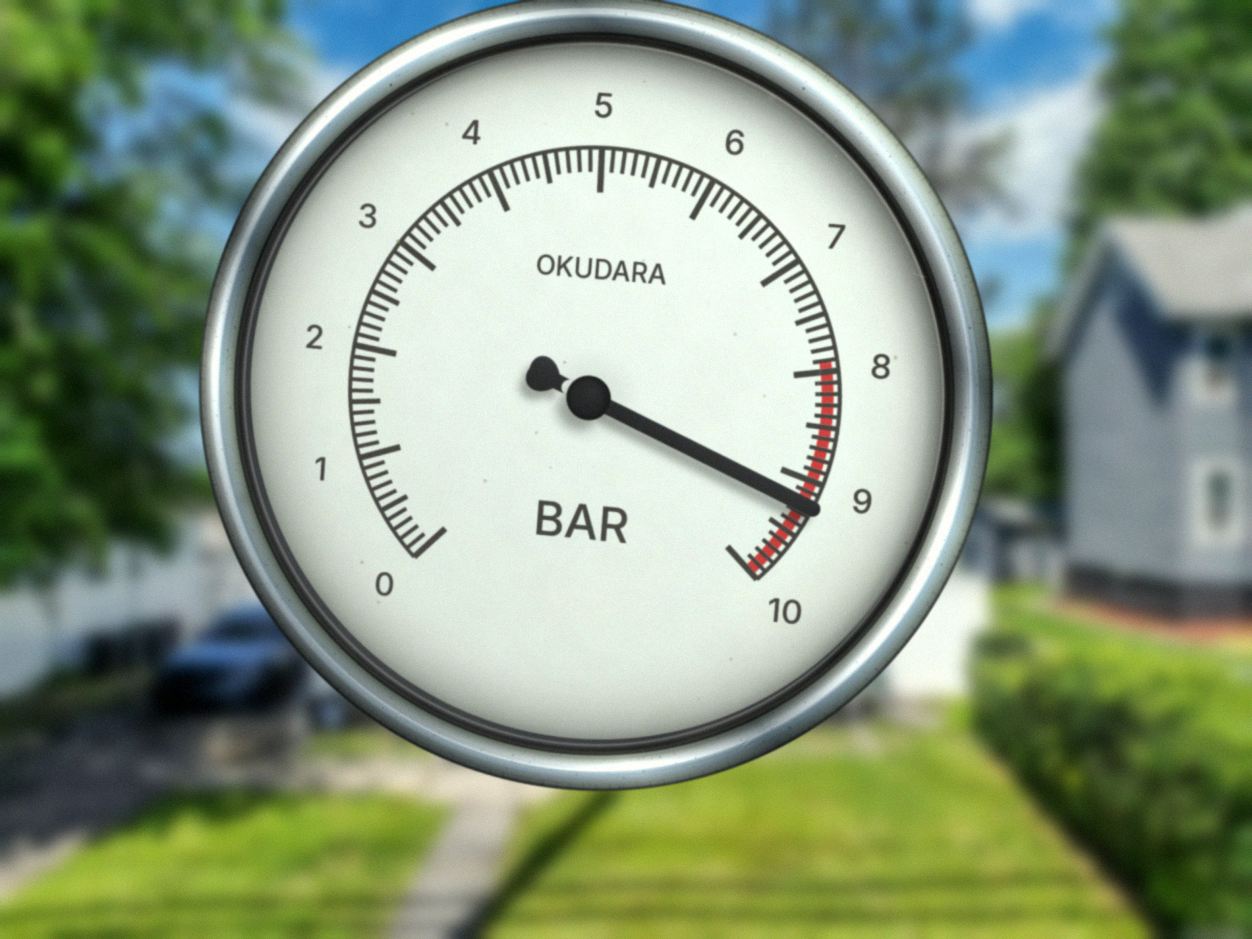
9.2 bar
